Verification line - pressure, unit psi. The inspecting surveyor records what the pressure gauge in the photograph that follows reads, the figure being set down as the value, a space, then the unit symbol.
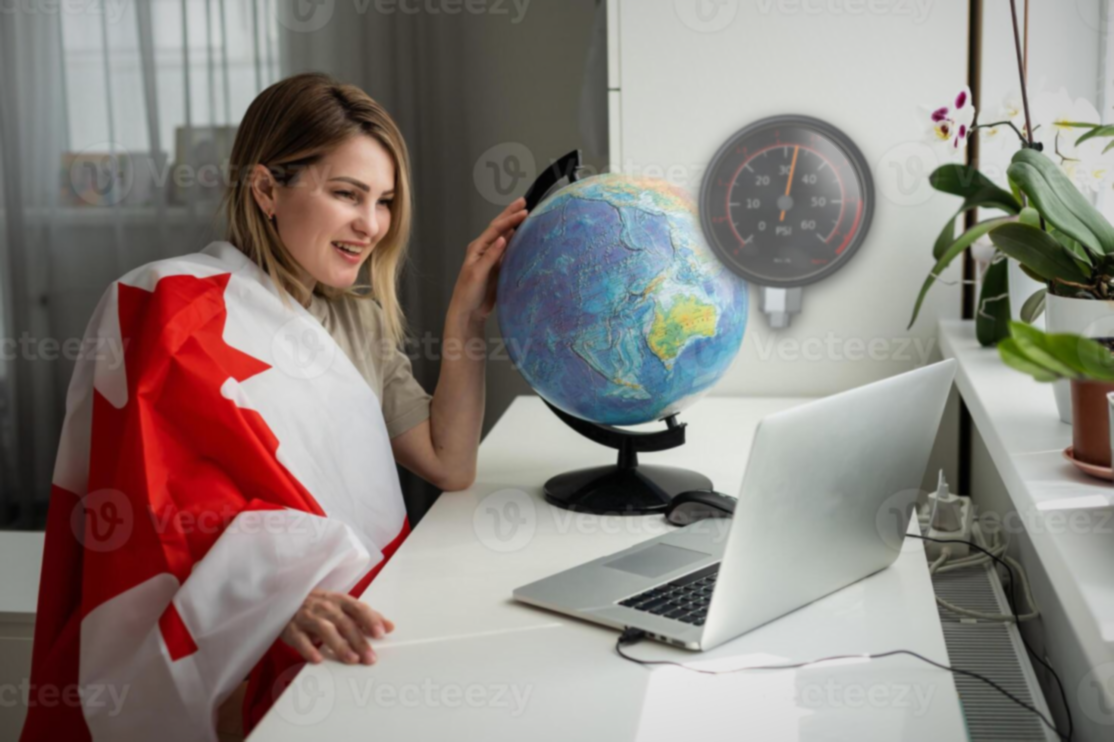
32.5 psi
